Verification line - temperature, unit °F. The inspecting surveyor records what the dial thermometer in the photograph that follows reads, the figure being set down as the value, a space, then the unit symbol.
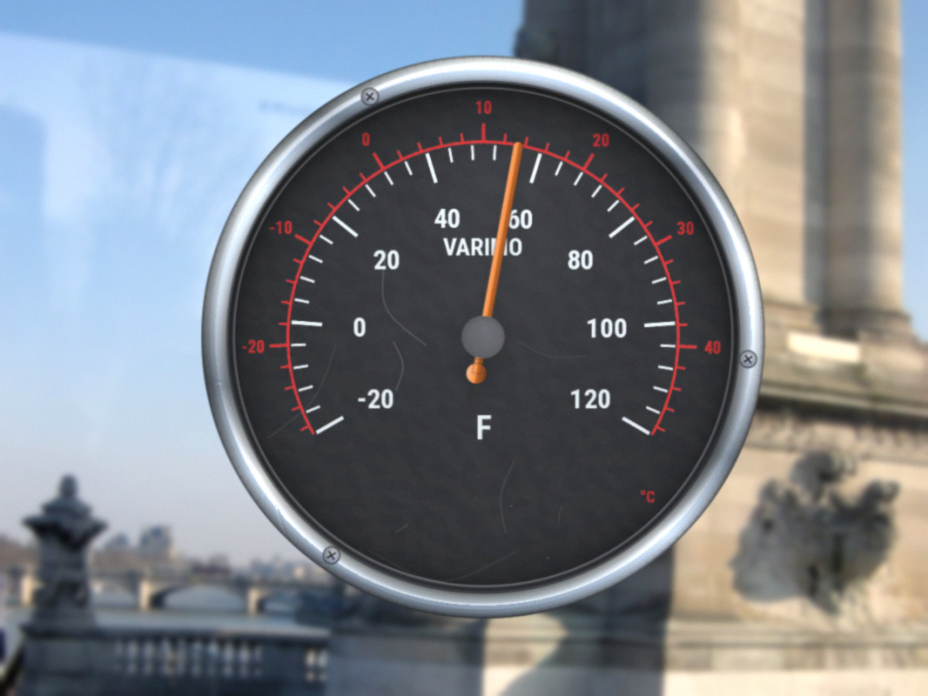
56 °F
